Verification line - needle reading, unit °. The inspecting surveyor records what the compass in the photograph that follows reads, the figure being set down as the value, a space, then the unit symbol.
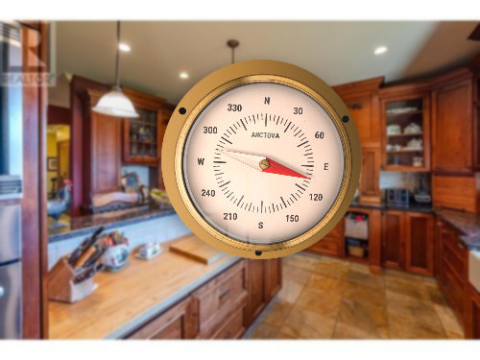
105 °
